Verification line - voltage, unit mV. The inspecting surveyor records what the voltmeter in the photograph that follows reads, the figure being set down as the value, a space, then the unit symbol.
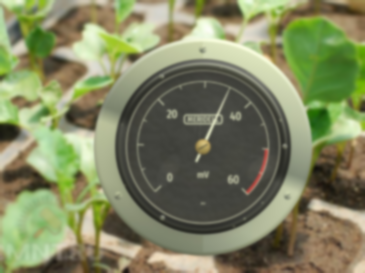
35 mV
